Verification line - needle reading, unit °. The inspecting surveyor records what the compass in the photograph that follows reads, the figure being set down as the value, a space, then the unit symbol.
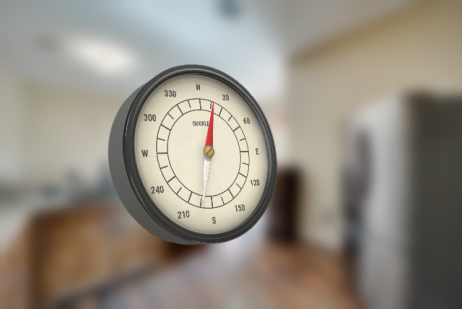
15 °
